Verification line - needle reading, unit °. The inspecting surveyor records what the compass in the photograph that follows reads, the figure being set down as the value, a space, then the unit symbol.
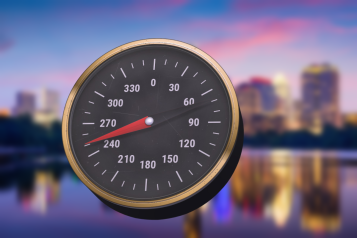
250 °
